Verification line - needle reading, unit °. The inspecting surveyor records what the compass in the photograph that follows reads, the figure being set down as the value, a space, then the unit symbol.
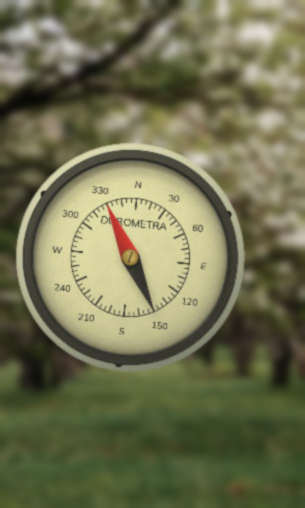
330 °
